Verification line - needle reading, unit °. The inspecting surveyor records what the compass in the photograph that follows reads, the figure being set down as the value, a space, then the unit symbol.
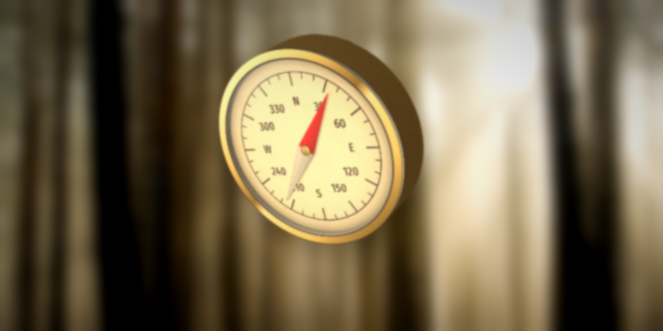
35 °
